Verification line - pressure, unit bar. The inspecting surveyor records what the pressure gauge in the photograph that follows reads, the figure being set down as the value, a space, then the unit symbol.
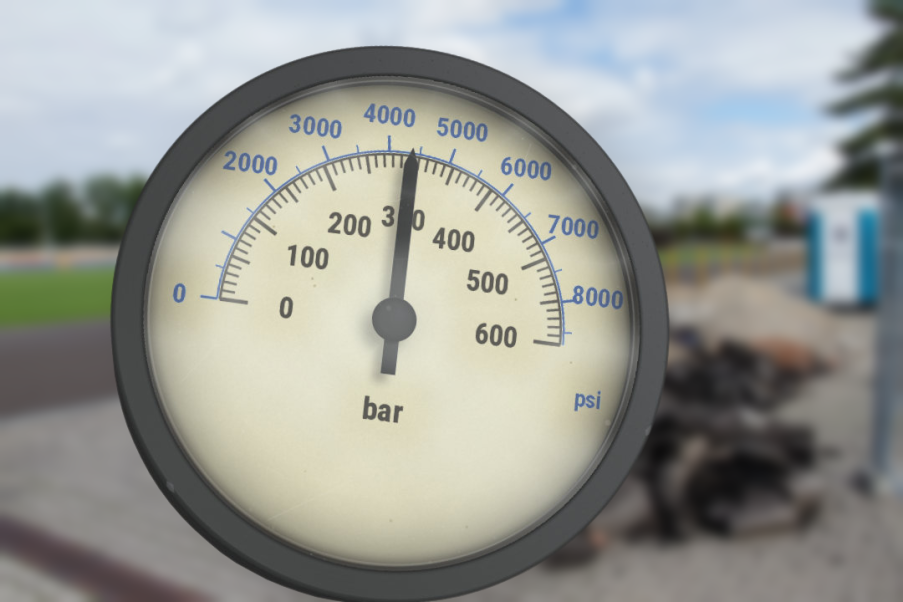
300 bar
